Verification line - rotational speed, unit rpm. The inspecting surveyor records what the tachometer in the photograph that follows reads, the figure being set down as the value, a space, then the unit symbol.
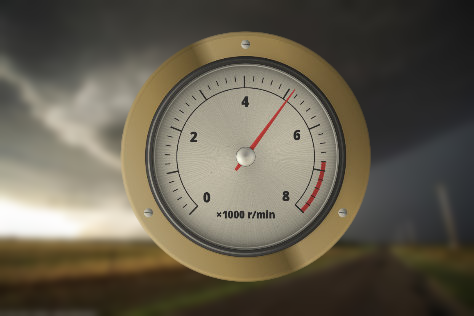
5100 rpm
